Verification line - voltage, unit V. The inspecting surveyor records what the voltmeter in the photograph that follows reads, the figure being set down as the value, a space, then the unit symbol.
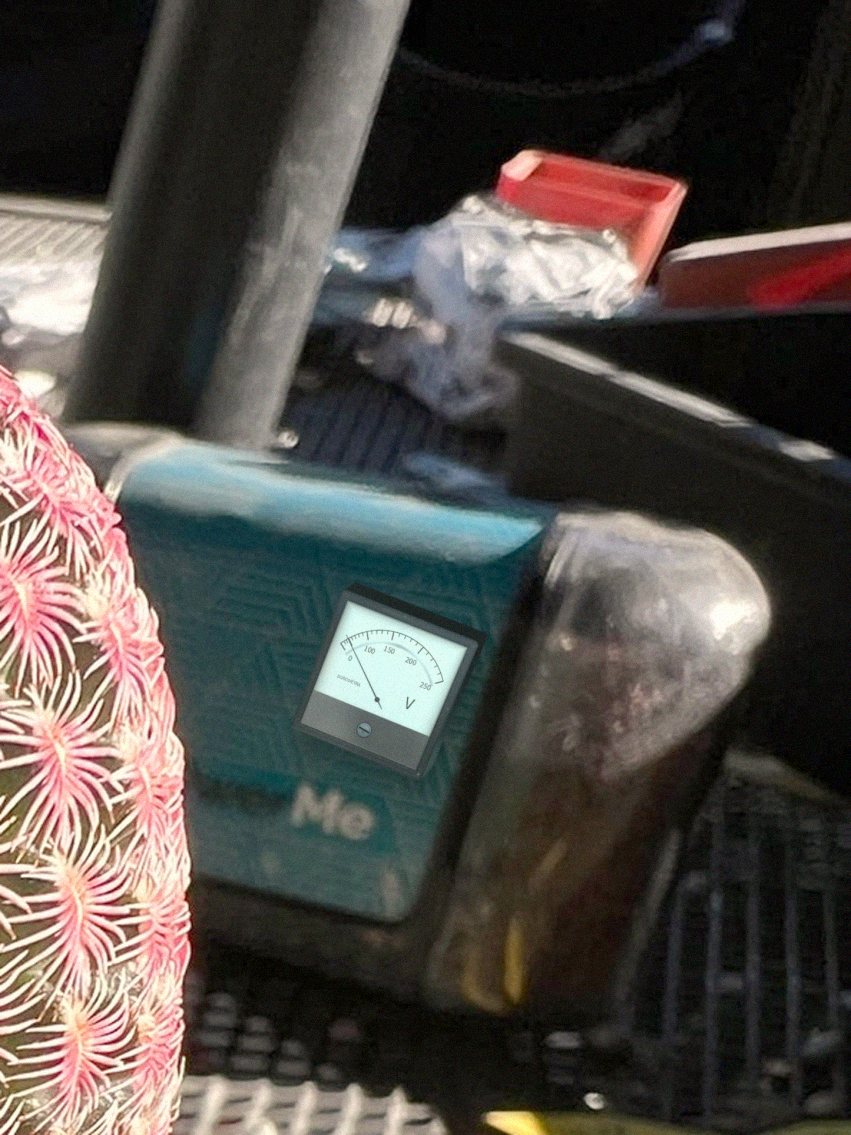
50 V
